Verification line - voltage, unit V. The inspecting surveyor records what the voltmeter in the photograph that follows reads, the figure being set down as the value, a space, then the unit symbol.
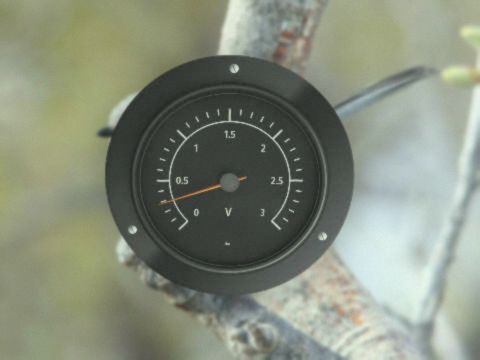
0.3 V
